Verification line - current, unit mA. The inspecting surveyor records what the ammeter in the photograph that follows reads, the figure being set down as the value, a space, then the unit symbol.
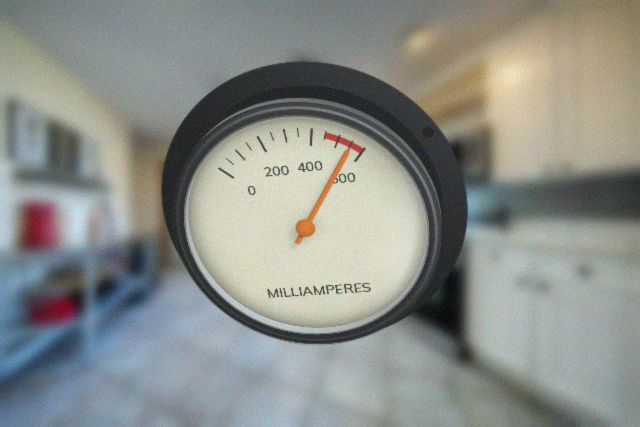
550 mA
